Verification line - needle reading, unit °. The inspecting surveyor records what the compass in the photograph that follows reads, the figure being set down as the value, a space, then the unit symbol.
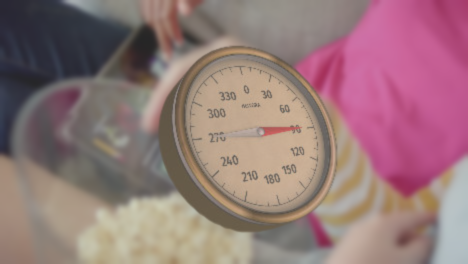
90 °
